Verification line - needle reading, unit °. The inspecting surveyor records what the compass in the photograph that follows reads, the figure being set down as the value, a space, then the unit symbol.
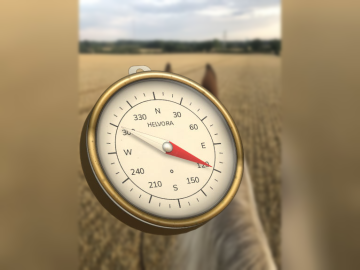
120 °
